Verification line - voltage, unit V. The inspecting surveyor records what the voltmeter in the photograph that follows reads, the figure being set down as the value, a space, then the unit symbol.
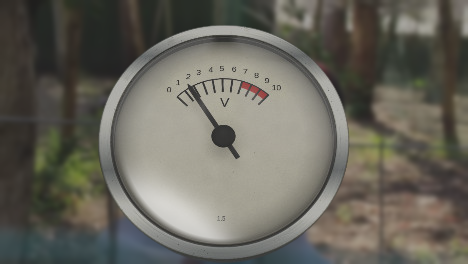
1.5 V
